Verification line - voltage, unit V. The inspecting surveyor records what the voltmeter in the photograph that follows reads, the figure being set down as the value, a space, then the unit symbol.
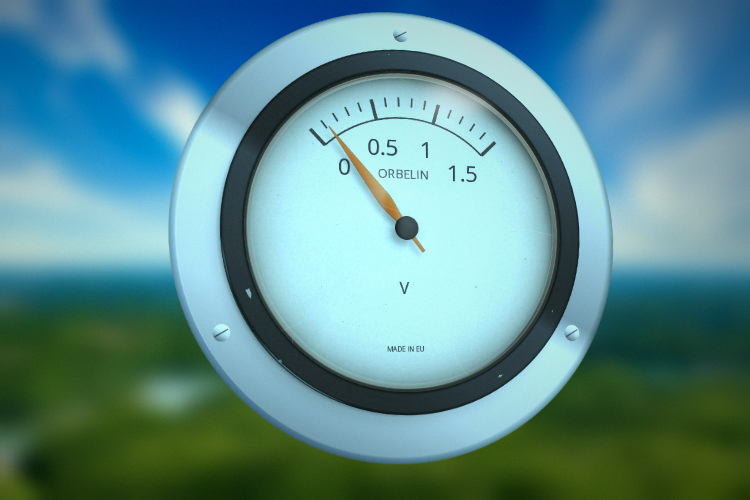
0.1 V
